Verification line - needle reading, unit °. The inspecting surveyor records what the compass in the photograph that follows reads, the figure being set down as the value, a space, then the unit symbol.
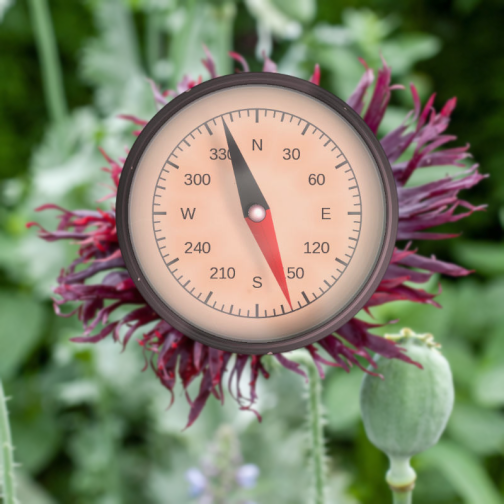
160 °
